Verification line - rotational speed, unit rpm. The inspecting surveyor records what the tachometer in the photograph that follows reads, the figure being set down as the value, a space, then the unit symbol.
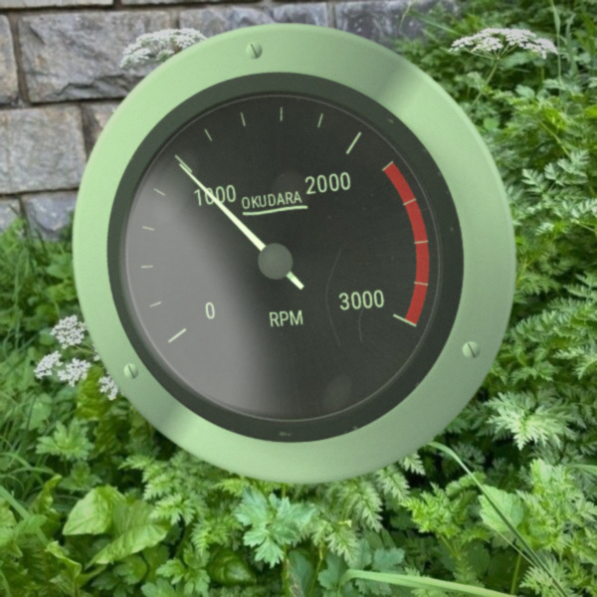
1000 rpm
